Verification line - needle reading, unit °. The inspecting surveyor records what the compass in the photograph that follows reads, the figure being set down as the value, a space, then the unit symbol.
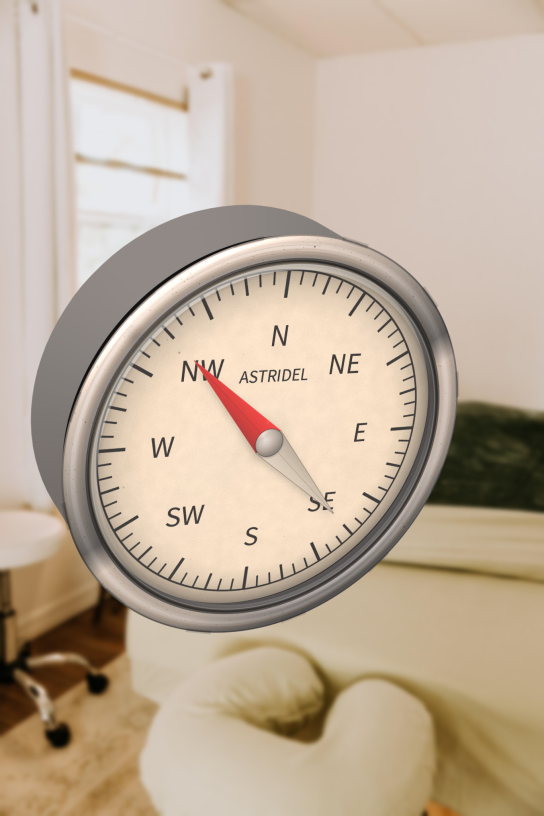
315 °
